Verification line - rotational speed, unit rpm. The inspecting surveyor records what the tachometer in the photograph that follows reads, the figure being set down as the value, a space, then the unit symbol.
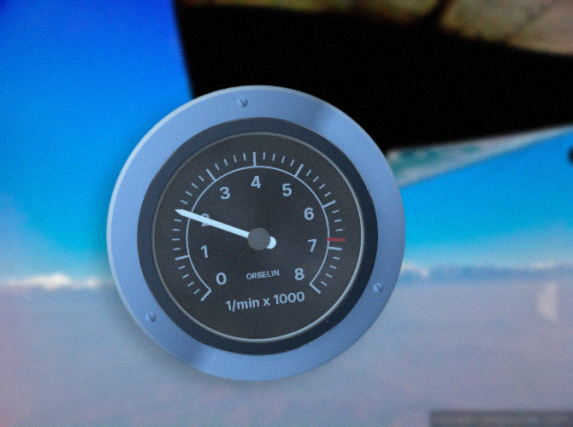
2000 rpm
